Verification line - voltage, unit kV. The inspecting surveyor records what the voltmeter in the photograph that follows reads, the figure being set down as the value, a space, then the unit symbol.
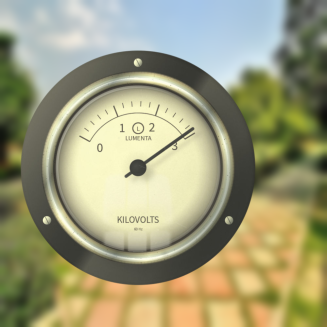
2.9 kV
